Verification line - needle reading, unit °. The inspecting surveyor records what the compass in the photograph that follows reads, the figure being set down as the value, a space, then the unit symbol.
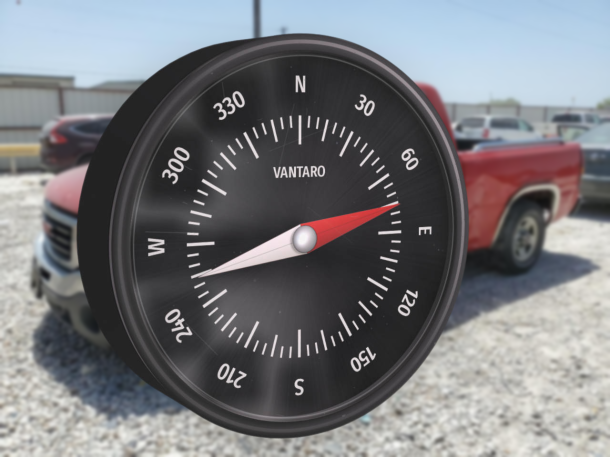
75 °
